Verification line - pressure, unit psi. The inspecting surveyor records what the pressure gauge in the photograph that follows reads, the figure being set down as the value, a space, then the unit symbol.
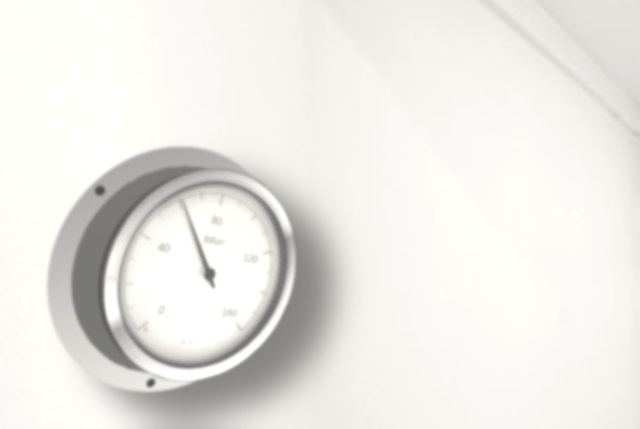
60 psi
